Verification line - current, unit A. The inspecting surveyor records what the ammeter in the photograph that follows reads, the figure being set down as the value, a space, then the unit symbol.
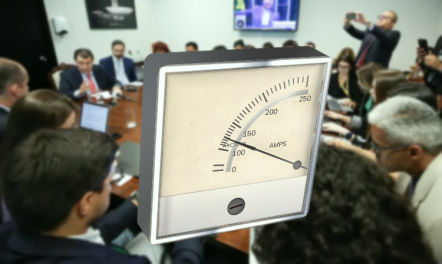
125 A
